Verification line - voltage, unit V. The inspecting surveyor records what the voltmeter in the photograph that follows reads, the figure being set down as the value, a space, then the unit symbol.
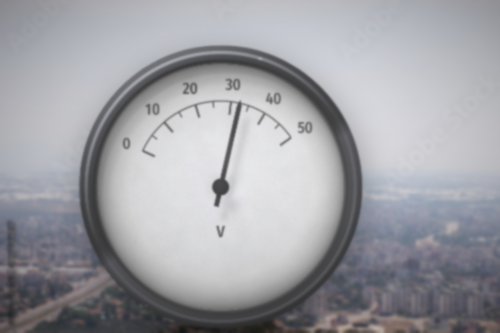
32.5 V
